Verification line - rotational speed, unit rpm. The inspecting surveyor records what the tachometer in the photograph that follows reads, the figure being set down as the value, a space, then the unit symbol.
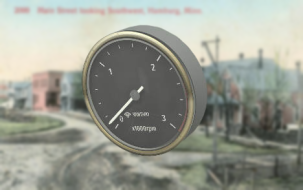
100 rpm
